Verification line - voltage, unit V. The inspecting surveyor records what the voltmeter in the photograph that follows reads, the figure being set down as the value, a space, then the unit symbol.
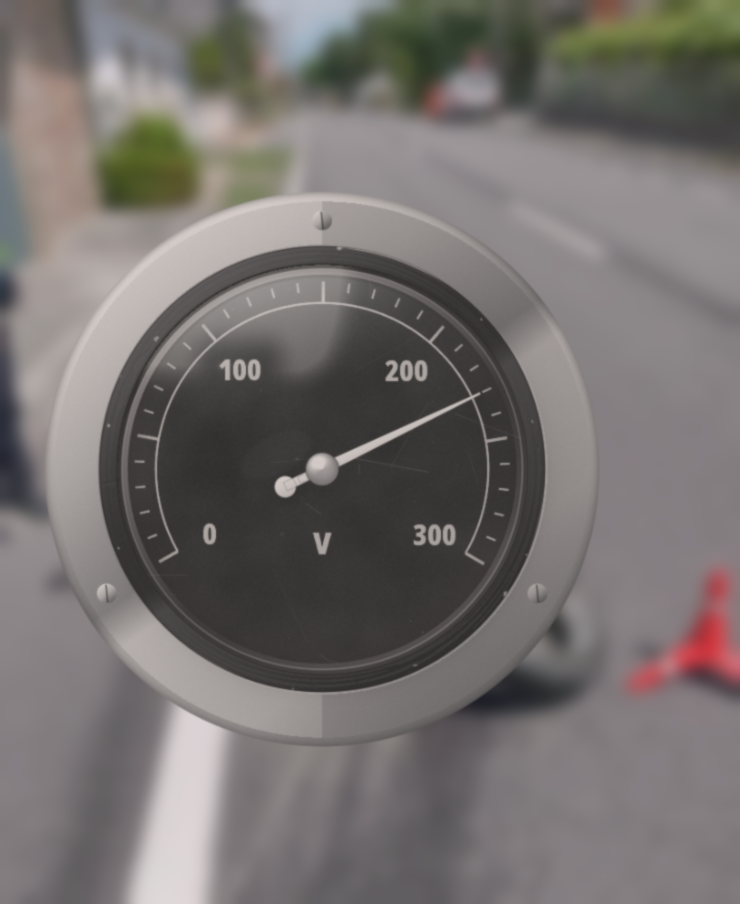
230 V
